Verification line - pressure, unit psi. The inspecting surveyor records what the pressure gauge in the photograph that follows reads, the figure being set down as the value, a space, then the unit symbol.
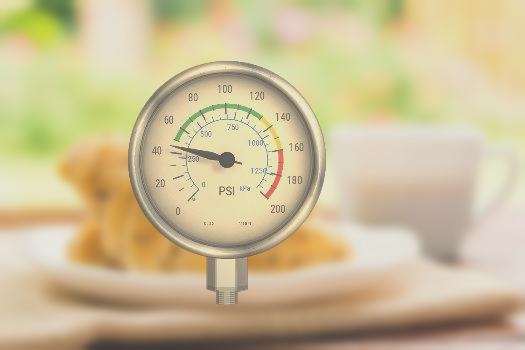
45 psi
